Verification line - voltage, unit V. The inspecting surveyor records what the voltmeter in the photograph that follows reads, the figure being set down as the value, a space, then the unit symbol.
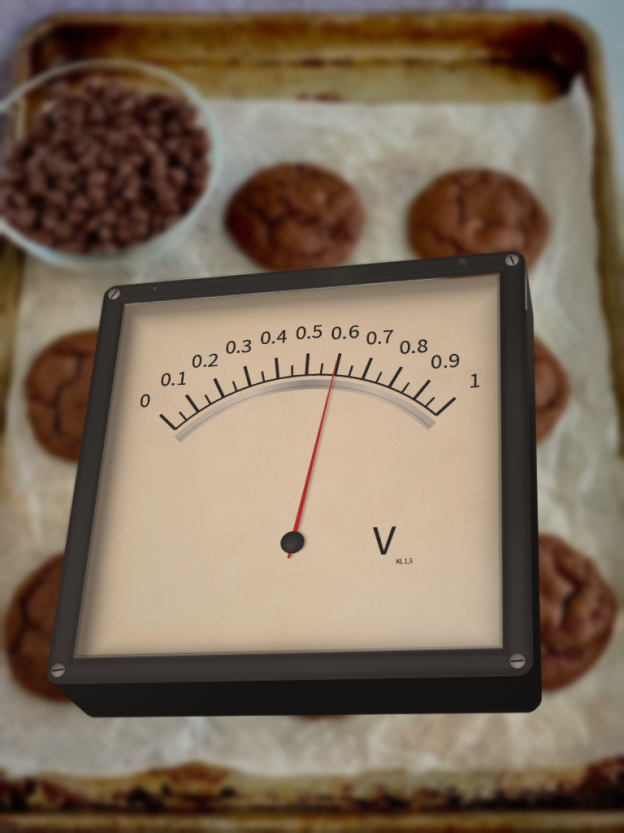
0.6 V
